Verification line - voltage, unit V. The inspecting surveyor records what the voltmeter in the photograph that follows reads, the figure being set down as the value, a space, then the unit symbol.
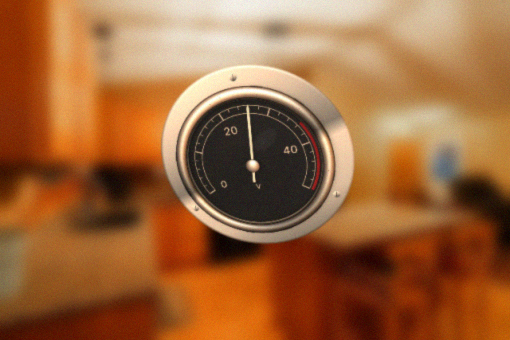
26 V
